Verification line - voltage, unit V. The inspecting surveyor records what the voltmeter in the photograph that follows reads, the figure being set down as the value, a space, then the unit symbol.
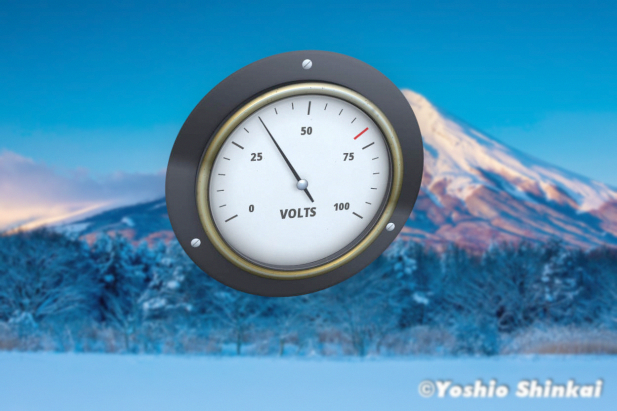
35 V
